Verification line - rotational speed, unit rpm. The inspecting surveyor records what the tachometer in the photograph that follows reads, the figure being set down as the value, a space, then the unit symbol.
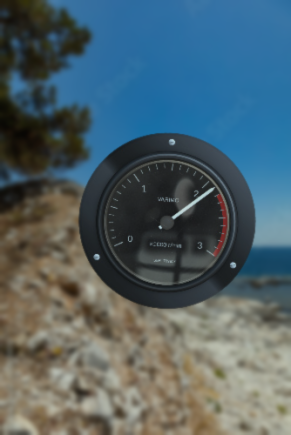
2100 rpm
